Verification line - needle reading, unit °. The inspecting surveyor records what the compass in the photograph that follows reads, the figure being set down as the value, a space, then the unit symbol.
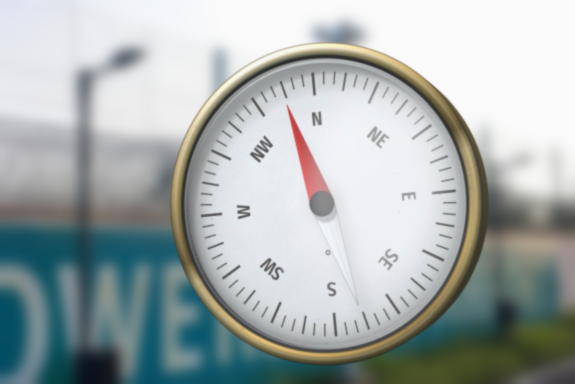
345 °
